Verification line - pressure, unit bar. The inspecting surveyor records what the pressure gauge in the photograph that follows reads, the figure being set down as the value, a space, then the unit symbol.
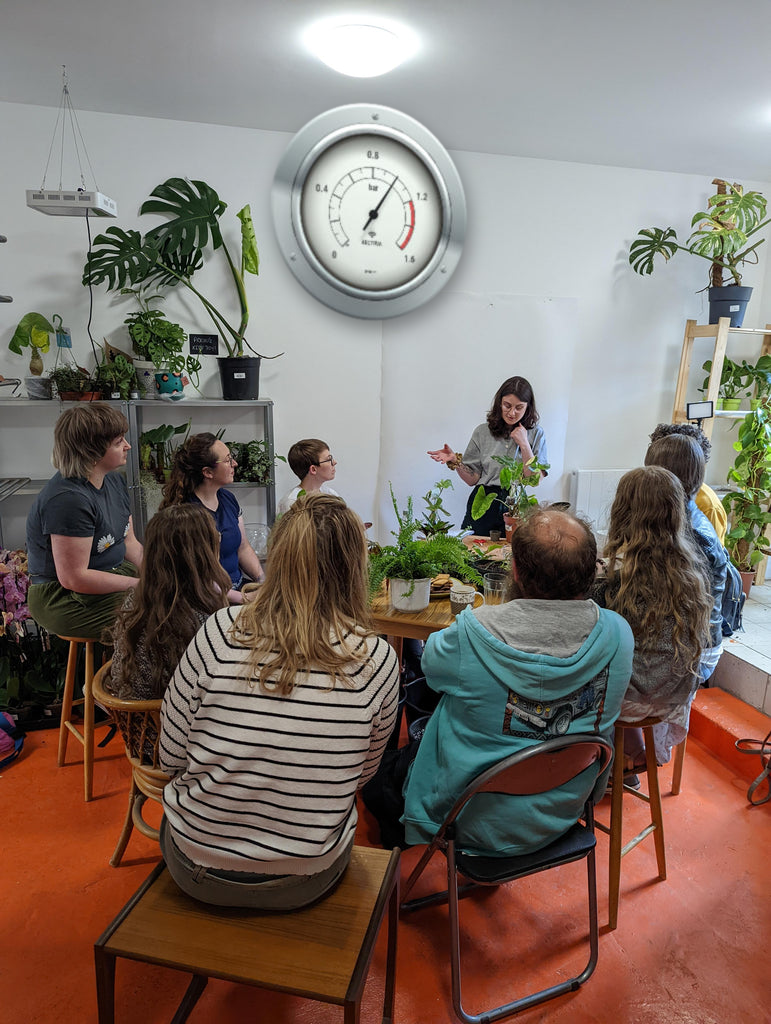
1 bar
